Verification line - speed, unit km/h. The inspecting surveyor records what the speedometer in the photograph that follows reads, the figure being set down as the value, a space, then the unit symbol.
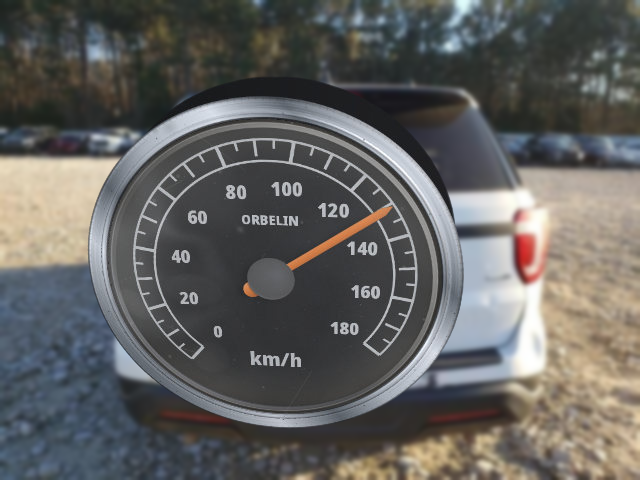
130 km/h
